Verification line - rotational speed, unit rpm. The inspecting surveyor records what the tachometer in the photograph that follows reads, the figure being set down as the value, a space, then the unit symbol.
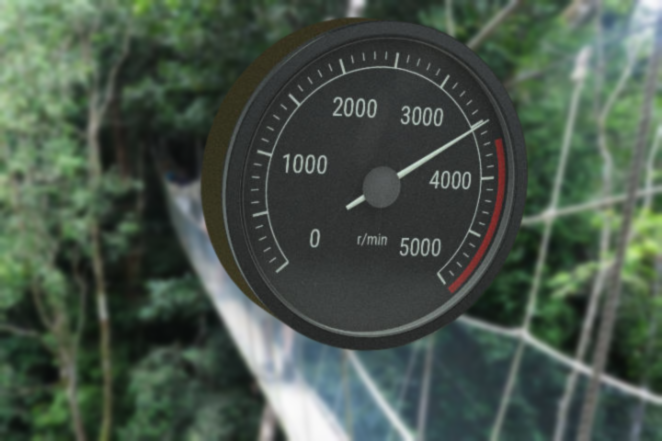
3500 rpm
